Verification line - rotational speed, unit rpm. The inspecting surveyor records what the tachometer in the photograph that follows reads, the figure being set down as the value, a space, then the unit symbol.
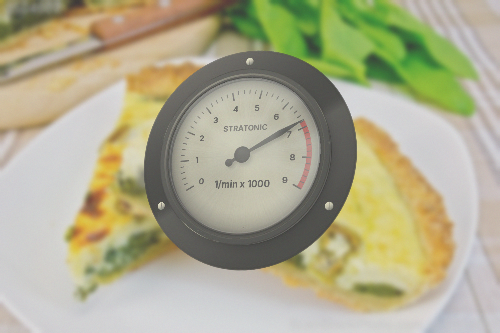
6800 rpm
